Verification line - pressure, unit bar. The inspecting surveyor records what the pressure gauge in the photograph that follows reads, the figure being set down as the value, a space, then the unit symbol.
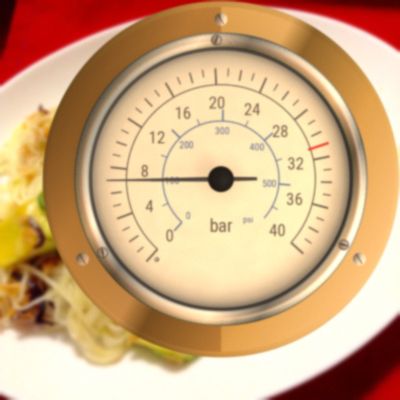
7 bar
